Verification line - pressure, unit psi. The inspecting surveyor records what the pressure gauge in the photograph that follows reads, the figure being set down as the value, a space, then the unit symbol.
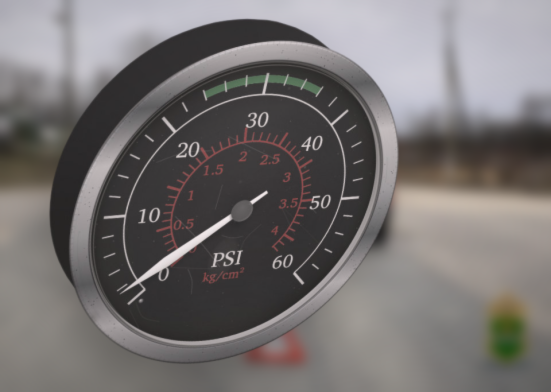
2 psi
